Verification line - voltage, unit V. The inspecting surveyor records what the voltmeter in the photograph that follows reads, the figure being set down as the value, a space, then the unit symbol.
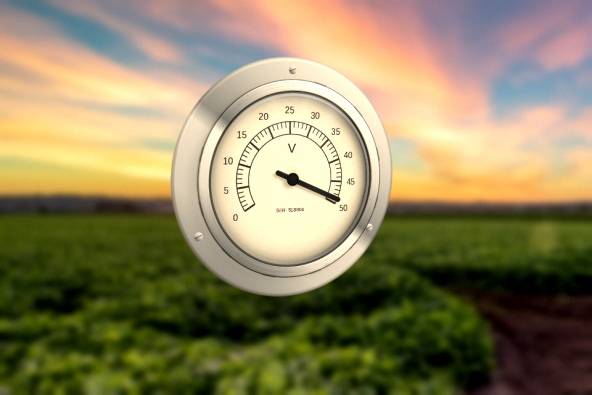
49 V
